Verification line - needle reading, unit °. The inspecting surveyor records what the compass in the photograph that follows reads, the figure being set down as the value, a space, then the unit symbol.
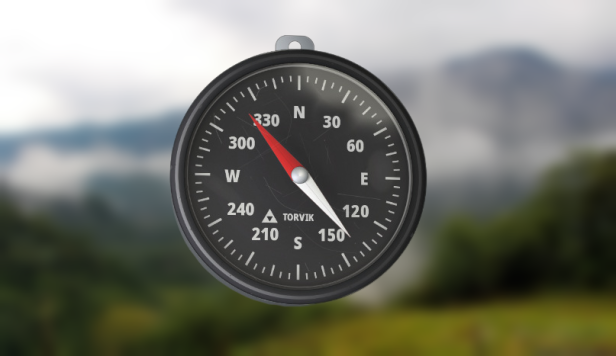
320 °
